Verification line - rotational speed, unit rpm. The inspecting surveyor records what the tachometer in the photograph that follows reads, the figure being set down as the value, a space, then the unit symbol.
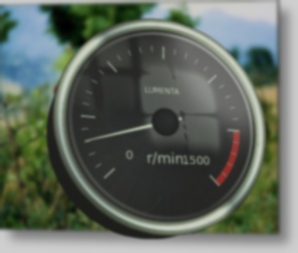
150 rpm
